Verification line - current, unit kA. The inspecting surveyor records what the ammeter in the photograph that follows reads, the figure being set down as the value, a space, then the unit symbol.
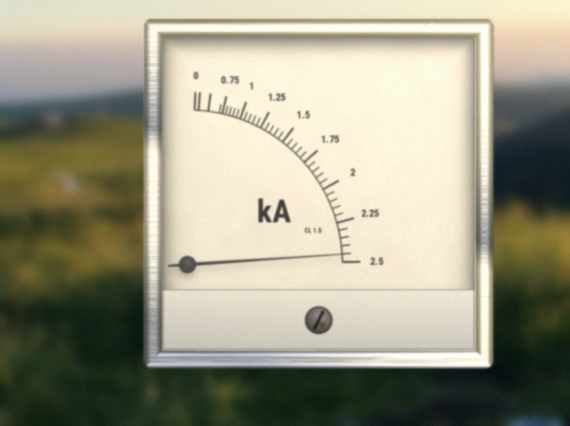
2.45 kA
